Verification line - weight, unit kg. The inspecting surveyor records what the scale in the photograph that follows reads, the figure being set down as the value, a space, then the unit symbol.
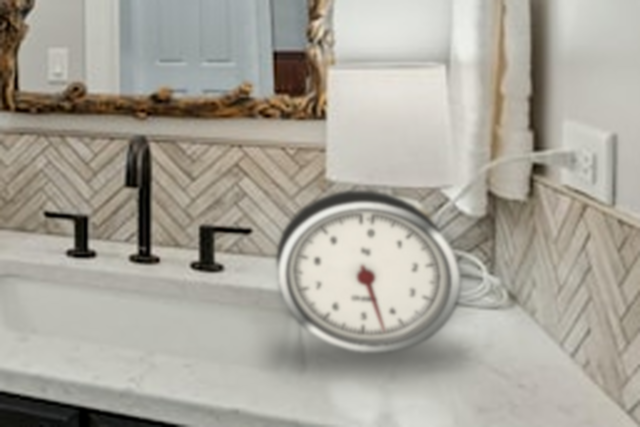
4.5 kg
